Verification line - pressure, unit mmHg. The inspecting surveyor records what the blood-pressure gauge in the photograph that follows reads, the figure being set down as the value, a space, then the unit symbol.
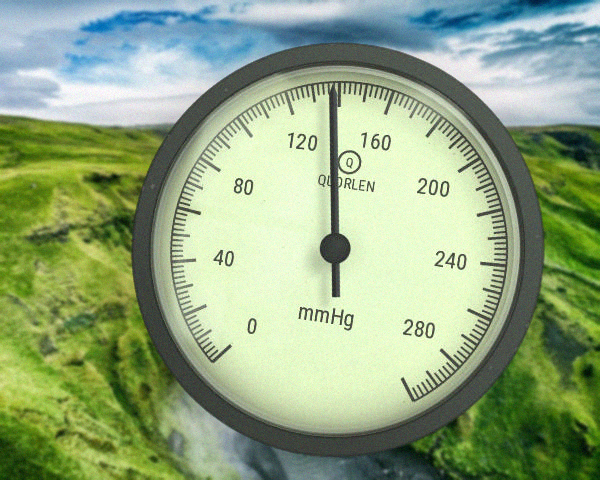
138 mmHg
